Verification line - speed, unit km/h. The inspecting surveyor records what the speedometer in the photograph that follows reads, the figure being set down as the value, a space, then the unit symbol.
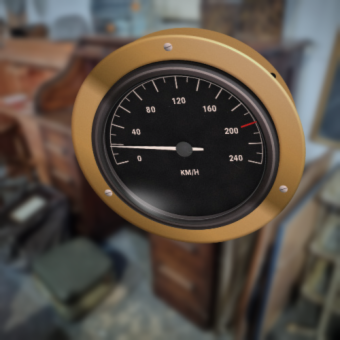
20 km/h
